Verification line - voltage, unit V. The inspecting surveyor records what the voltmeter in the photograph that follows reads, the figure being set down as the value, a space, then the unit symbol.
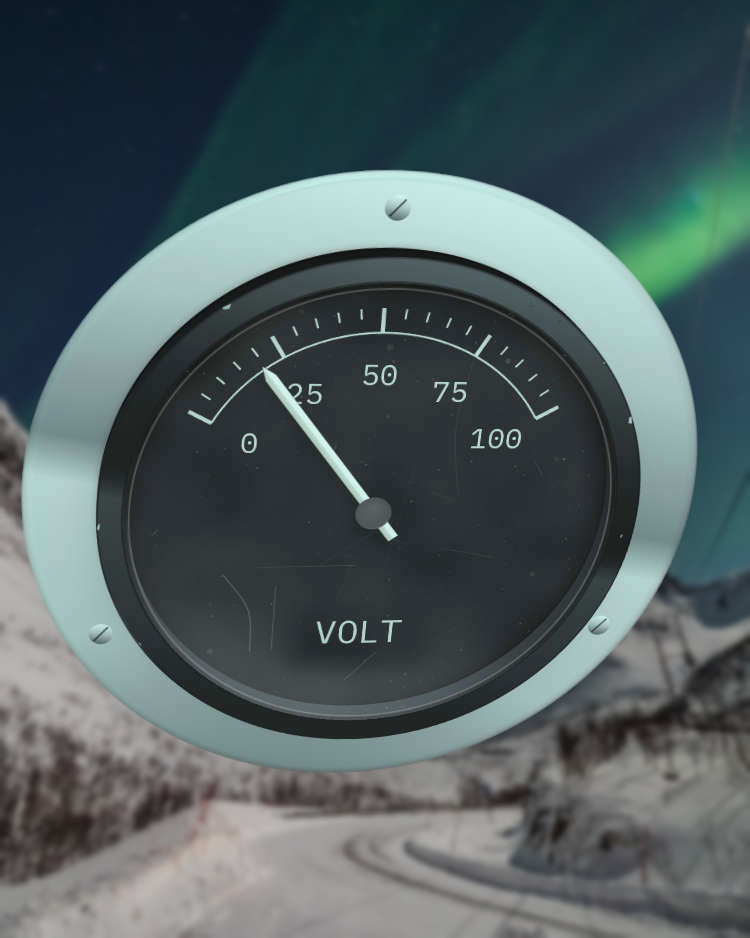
20 V
